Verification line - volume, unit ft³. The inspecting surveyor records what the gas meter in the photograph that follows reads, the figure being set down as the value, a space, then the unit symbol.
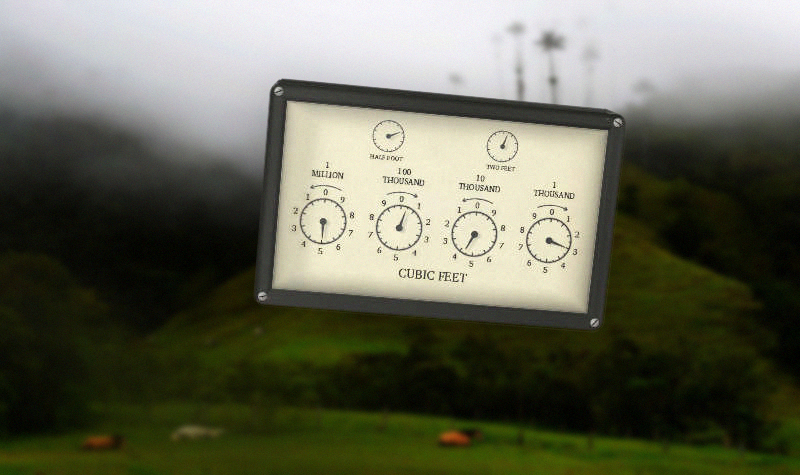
504300 ft³
